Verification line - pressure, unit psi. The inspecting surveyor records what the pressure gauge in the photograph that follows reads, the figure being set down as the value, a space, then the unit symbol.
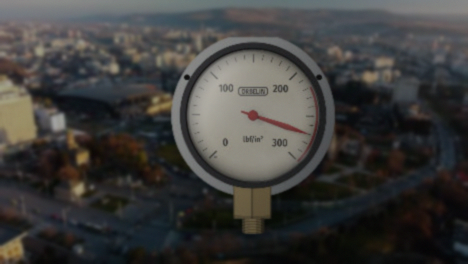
270 psi
